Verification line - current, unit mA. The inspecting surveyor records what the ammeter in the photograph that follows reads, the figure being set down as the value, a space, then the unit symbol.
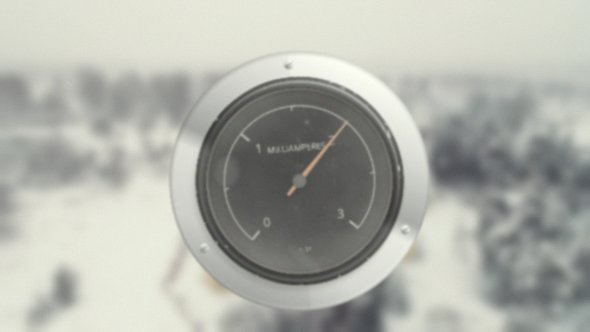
2 mA
